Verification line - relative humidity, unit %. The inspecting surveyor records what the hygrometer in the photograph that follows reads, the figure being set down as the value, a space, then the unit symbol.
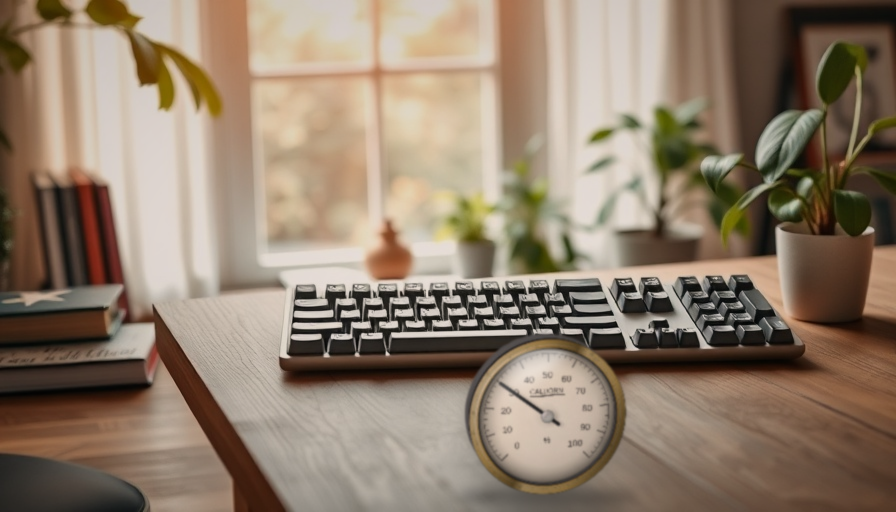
30 %
